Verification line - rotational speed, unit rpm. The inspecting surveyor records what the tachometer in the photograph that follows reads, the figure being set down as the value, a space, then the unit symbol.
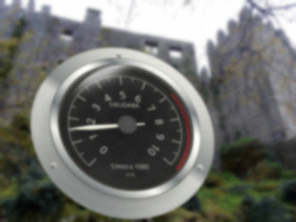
1500 rpm
